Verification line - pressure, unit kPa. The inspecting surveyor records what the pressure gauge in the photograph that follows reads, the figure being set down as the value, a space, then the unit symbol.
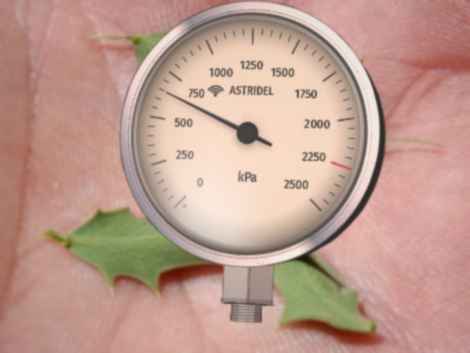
650 kPa
